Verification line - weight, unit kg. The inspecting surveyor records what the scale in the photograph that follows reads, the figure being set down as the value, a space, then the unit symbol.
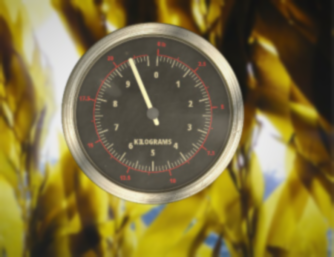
9.5 kg
